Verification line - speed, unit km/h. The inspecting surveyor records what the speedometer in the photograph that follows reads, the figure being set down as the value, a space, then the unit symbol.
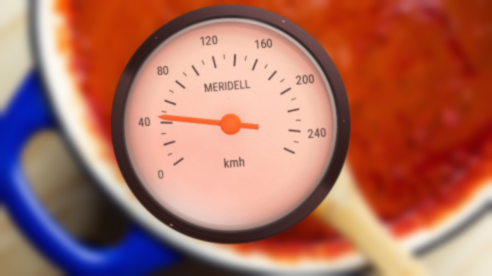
45 km/h
